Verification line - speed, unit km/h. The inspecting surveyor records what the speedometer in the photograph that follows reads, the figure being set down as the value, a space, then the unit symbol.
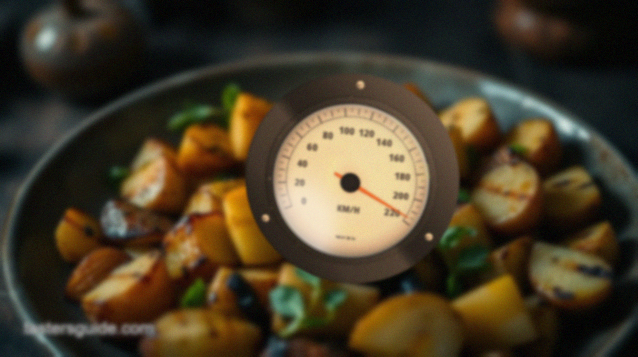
215 km/h
